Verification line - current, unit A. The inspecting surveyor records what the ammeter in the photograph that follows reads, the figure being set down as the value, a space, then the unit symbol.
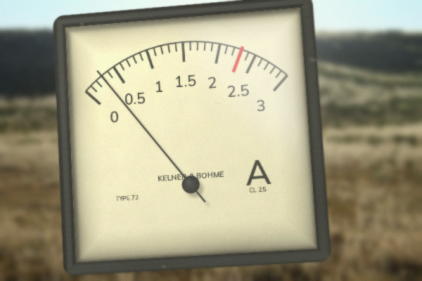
0.3 A
